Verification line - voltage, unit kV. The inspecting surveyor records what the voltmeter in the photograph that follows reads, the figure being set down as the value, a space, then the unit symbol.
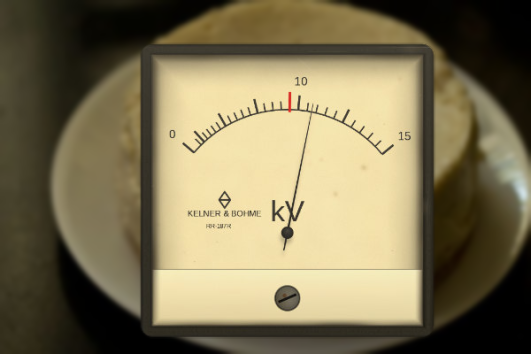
10.75 kV
